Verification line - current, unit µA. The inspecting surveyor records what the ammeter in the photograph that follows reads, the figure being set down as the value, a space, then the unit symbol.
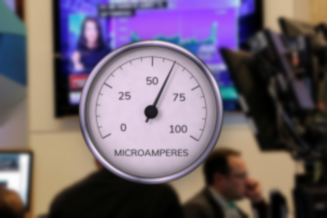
60 µA
